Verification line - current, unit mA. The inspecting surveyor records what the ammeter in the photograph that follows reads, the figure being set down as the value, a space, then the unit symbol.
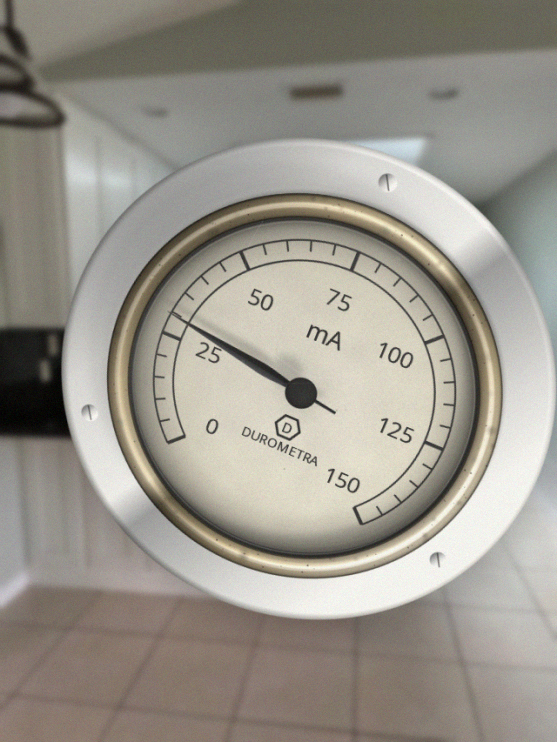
30 mA
